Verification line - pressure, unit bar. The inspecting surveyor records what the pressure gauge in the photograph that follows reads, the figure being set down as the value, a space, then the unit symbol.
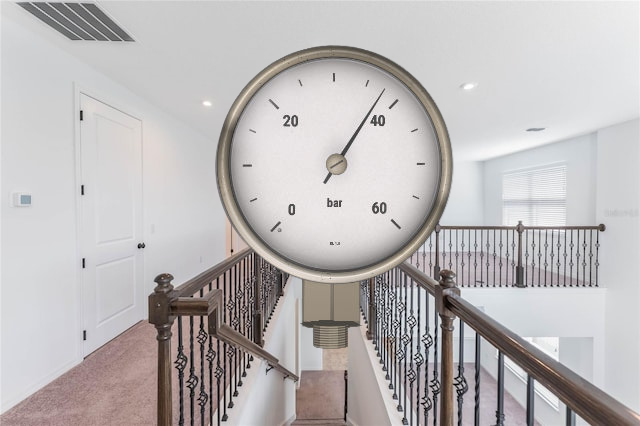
37.5 bar
